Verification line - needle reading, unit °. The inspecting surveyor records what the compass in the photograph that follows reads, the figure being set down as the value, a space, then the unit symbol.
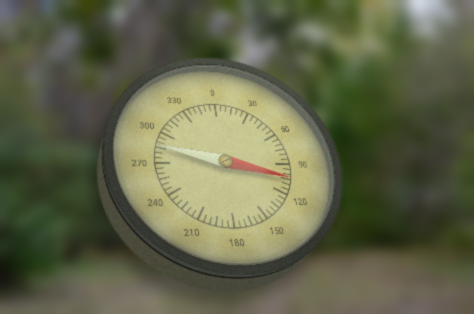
105 °
